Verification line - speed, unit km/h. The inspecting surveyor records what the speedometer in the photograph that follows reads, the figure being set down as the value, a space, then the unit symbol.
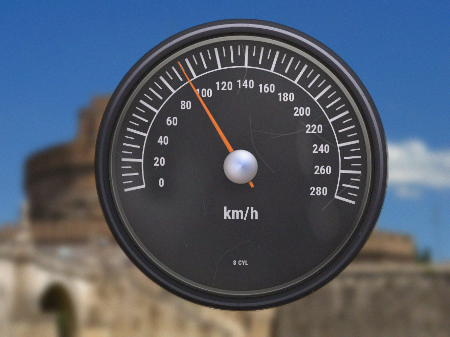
95 km/h
